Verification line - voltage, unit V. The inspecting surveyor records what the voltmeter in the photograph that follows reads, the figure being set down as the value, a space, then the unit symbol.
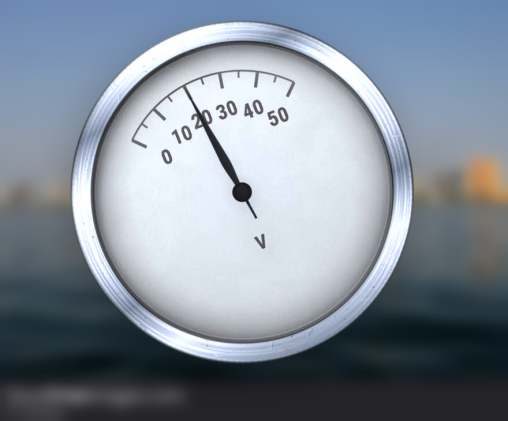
20 V
